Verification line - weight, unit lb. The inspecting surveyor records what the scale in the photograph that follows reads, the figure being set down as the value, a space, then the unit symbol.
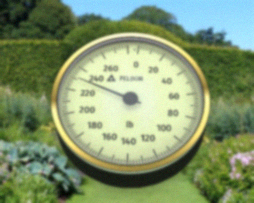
230 lb
